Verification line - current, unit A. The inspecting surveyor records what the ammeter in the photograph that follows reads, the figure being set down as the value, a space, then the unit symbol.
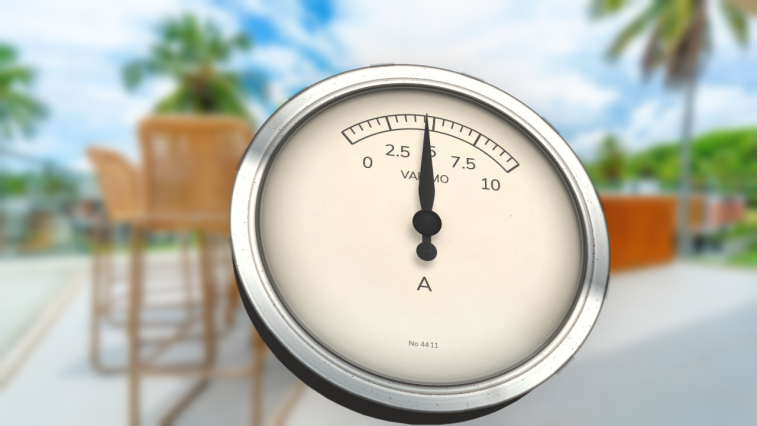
4.5 A
